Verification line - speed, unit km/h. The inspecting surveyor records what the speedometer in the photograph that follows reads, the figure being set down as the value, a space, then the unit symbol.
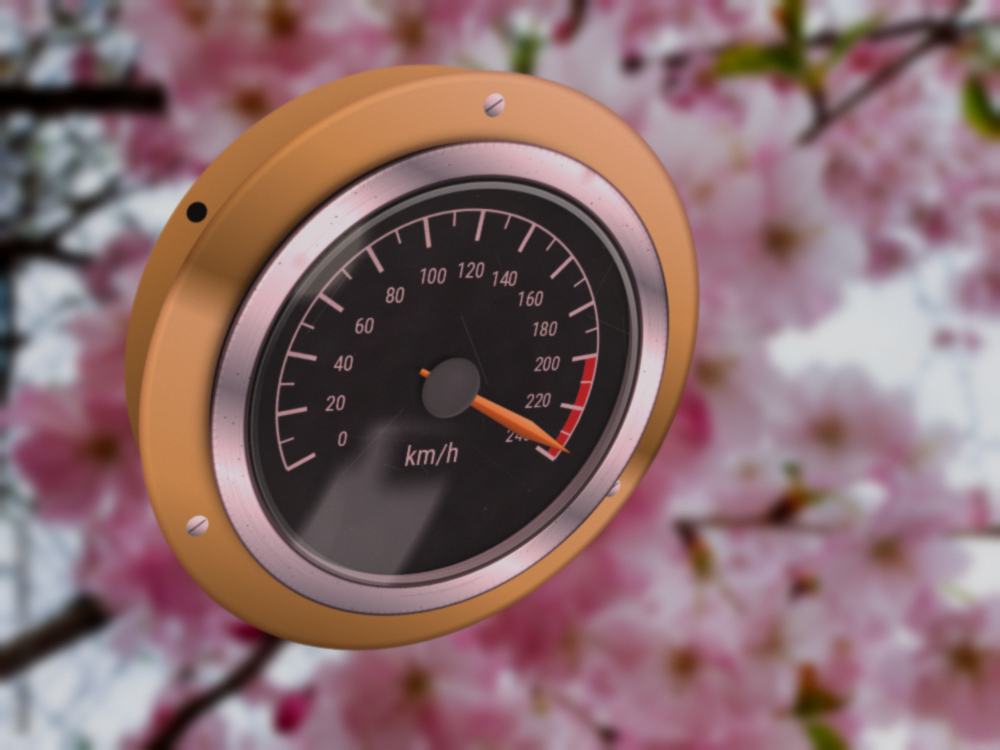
235 km/h
